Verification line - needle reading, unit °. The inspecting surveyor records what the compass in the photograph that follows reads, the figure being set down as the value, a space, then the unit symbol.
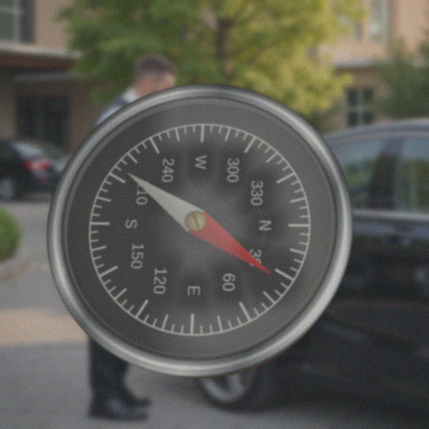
35 °
